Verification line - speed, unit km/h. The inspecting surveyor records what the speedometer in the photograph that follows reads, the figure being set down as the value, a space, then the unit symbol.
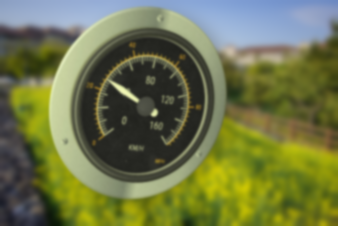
40 km/h
